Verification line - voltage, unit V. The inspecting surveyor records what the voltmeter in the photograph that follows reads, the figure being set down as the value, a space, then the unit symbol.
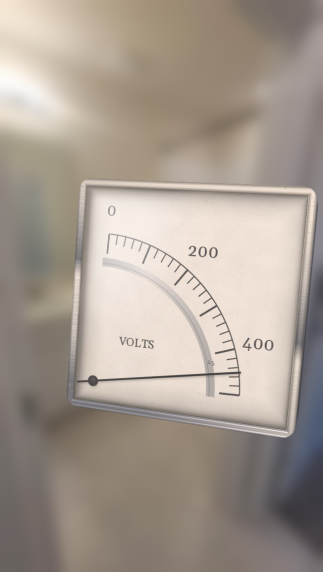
450 V
